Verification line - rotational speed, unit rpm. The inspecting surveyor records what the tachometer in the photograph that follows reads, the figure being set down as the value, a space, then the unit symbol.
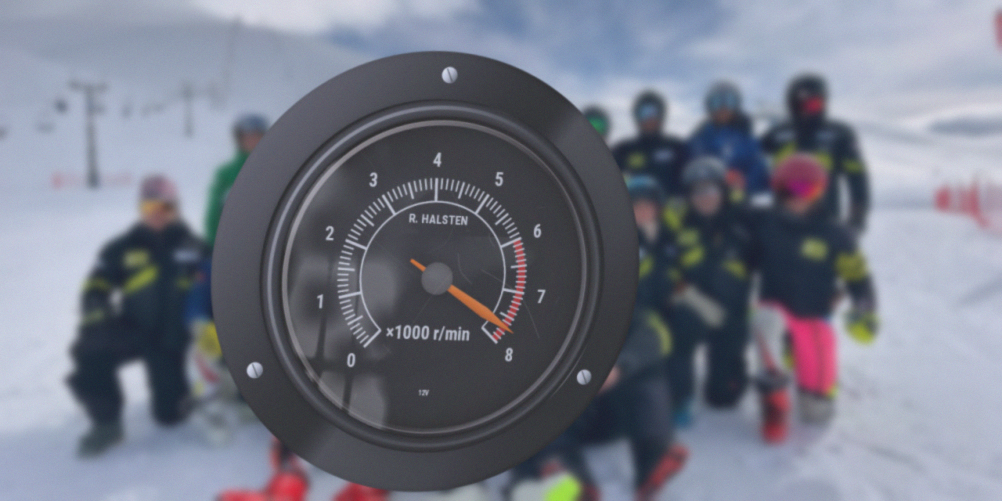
7700 rpm
